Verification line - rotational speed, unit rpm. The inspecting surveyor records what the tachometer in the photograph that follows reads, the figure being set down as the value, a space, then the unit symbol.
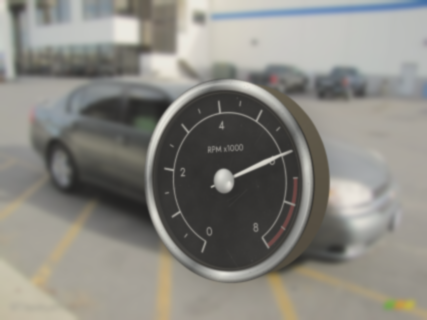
6000 rpm
